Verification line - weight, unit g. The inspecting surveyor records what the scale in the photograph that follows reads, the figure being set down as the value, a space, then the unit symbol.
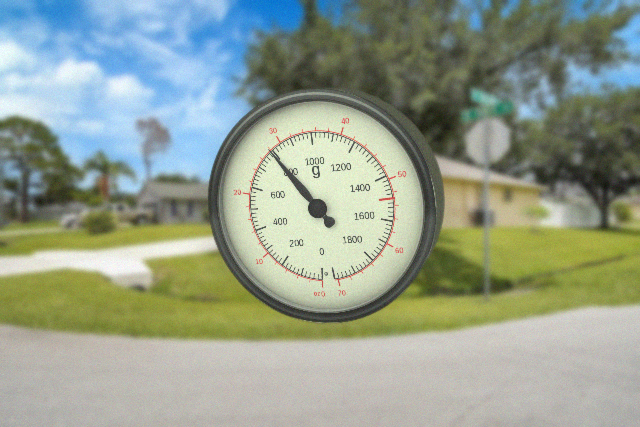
800 g
